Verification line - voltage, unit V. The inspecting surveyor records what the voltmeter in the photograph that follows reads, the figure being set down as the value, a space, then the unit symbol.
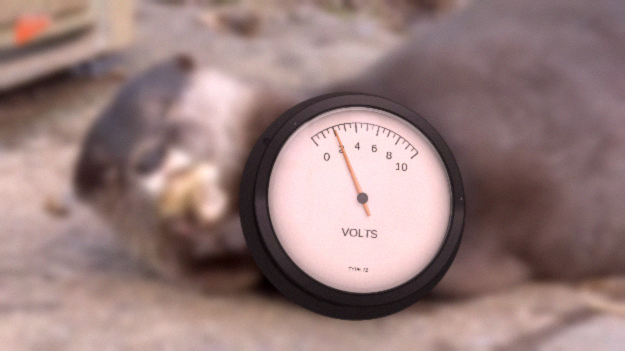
2 V
